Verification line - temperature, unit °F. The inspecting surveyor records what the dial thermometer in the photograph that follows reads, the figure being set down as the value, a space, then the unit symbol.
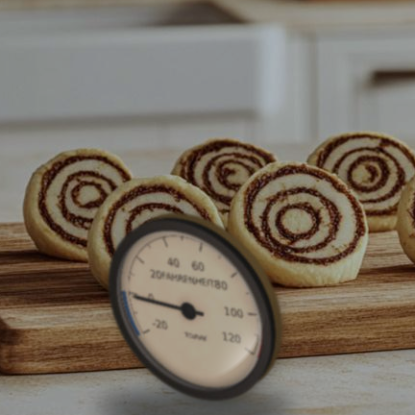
0 °F
